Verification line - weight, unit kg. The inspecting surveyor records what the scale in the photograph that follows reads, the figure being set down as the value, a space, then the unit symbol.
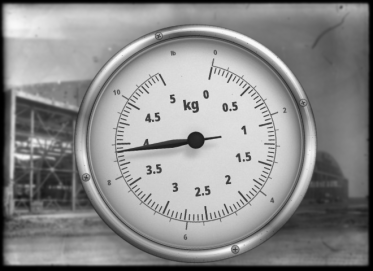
3.9 kg
